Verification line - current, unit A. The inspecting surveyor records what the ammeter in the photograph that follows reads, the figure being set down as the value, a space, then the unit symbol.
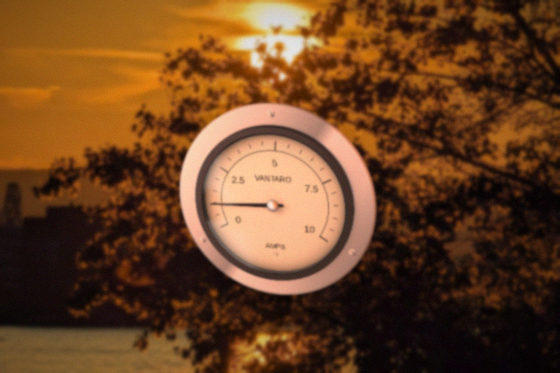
1 A
